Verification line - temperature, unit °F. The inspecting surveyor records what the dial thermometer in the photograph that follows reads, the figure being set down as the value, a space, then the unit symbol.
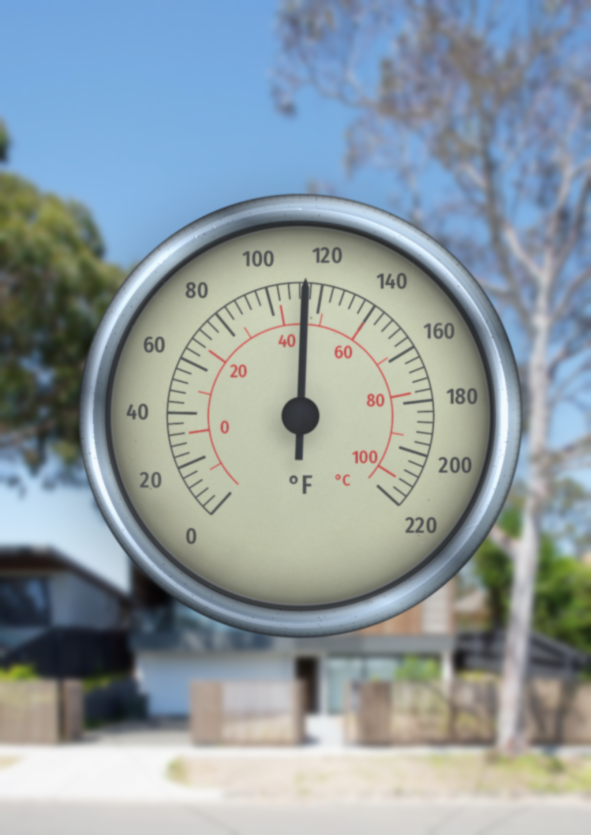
114 °F
